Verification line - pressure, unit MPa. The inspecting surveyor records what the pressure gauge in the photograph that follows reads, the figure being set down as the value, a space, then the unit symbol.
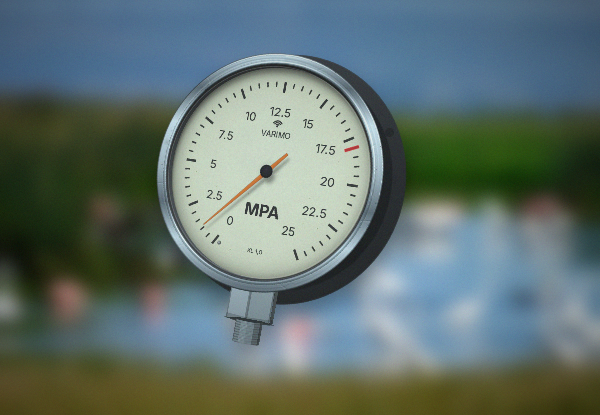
1 MPa
